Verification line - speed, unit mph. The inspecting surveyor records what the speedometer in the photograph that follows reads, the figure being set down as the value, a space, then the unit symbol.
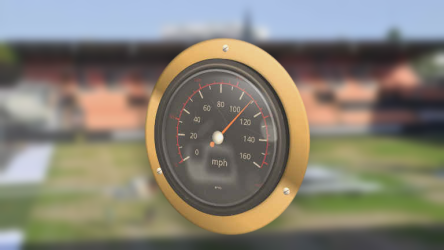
110 mph
